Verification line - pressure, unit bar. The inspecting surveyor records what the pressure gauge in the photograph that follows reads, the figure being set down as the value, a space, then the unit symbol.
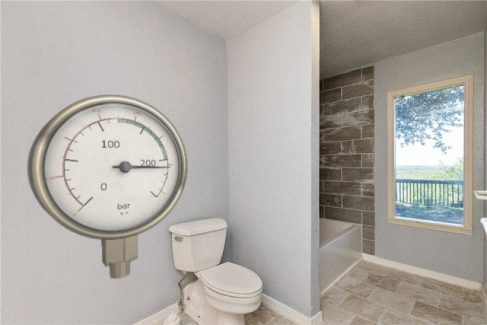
210 bar
